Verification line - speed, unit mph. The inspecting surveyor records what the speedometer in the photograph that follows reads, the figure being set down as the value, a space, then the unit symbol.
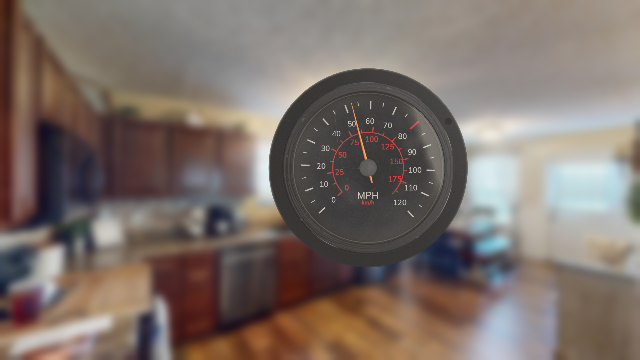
52.5 mph
